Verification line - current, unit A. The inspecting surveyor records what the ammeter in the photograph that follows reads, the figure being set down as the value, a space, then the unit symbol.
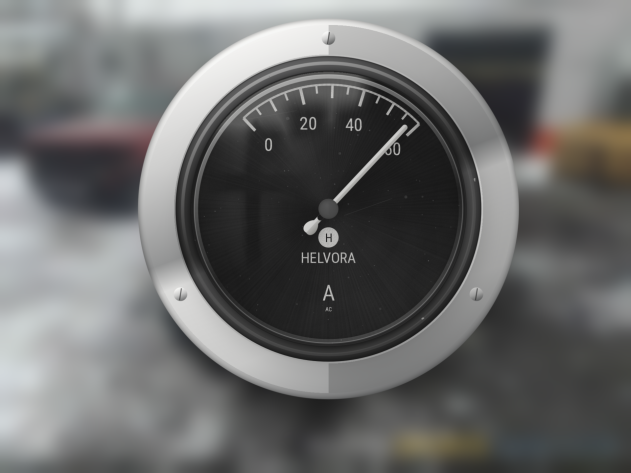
57.5 A
